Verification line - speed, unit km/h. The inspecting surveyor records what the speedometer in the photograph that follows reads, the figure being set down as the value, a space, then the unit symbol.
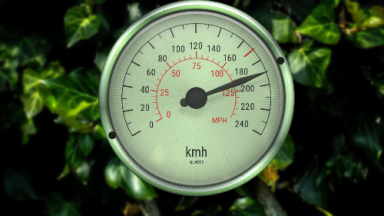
190 km/h
